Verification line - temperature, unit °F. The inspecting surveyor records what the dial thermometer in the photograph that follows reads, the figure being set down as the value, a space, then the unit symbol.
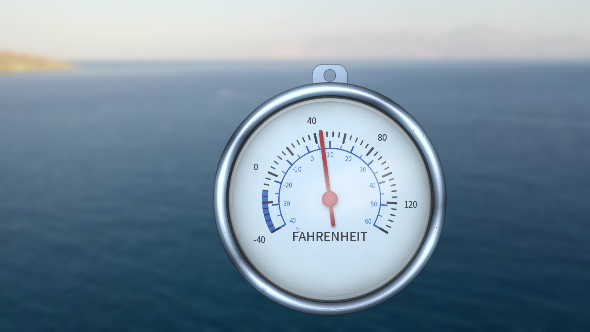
44 °F
